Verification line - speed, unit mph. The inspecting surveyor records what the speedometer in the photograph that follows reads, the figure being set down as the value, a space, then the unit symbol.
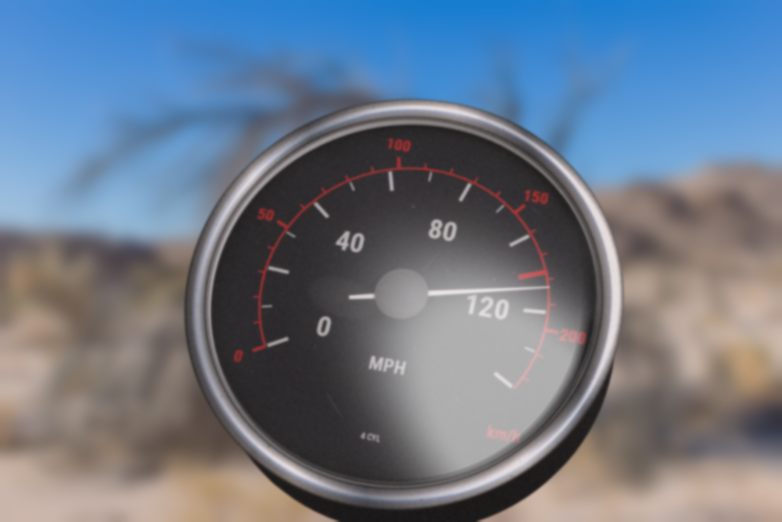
115 mph
